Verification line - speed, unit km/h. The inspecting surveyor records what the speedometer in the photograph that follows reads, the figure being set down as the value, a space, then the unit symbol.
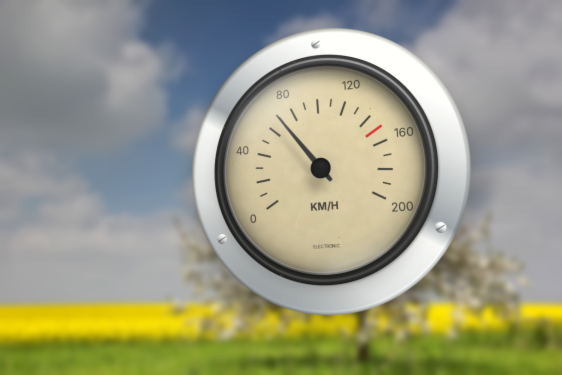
70 km/h
